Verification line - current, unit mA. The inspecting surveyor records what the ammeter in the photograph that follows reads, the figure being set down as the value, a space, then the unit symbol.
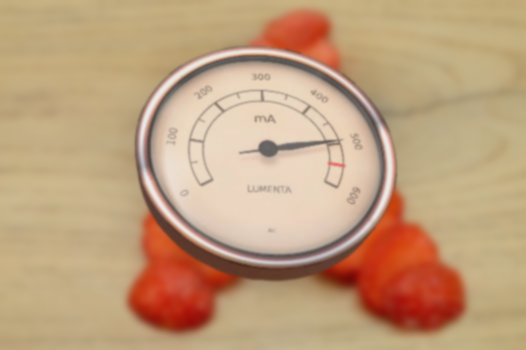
500 mA
